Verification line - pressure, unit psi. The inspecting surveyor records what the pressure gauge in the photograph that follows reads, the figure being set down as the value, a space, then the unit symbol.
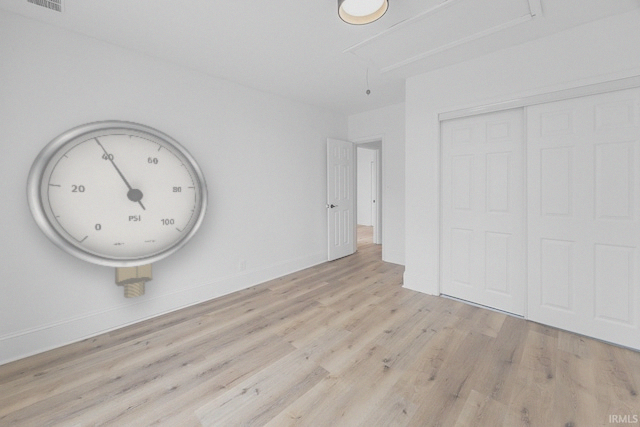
40 psi
